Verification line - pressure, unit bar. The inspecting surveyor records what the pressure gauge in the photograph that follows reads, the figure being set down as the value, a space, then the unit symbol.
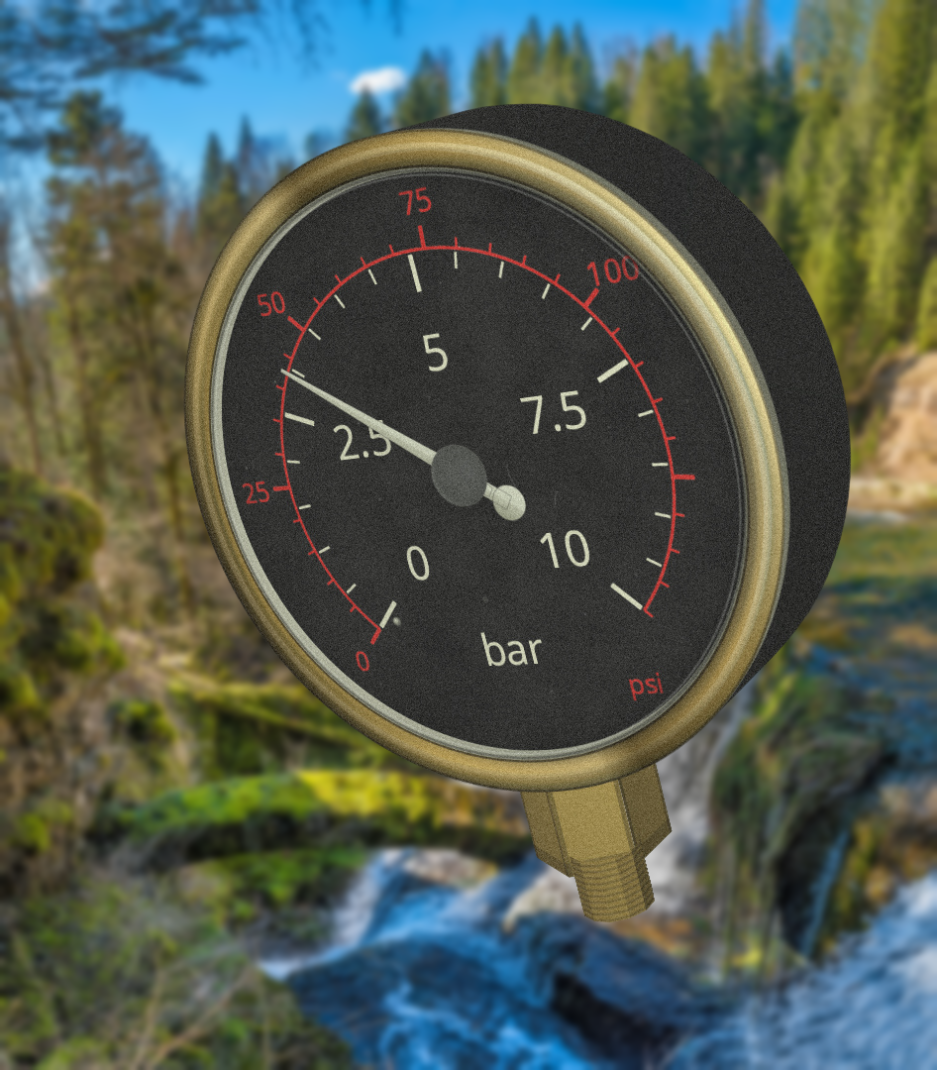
3 bar
